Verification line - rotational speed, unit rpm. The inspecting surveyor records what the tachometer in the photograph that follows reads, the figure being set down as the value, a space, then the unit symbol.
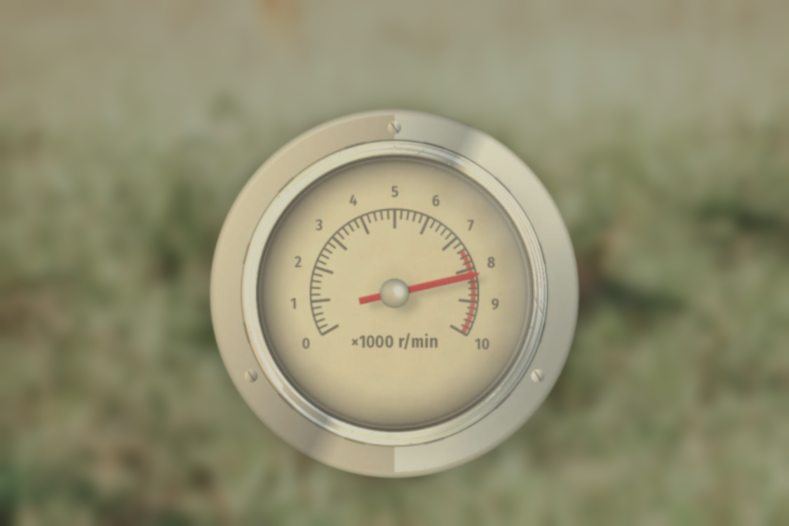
8200 rpm
